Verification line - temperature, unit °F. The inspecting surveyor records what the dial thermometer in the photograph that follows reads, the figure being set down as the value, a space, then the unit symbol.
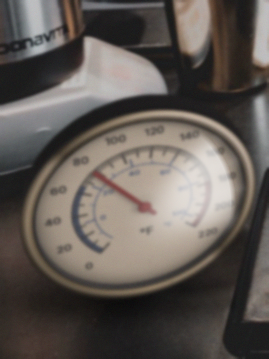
80 °F
